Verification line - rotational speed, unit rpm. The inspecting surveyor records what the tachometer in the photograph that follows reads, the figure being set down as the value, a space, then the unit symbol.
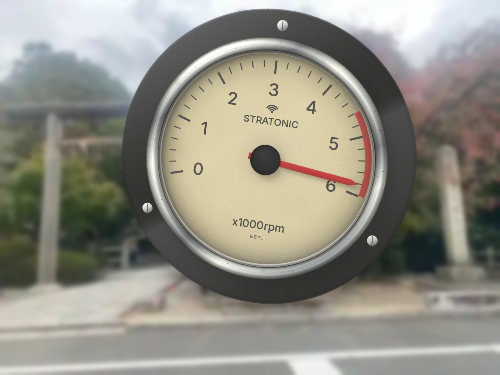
5800 rpm
